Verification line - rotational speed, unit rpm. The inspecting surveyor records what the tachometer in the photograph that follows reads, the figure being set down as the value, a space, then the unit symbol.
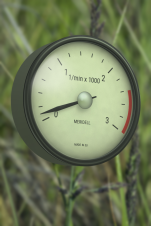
100 rpm
